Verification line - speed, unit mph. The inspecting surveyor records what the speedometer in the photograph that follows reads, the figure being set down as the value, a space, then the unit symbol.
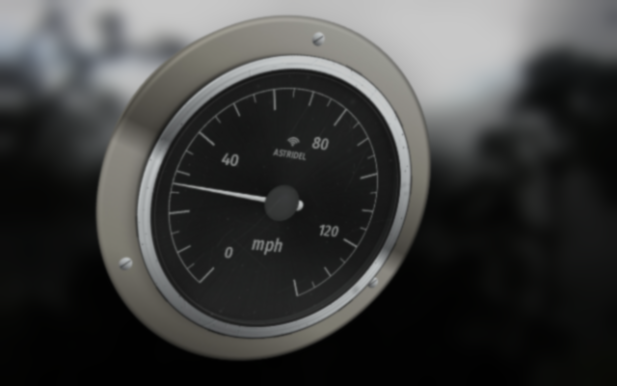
27.5 mph
